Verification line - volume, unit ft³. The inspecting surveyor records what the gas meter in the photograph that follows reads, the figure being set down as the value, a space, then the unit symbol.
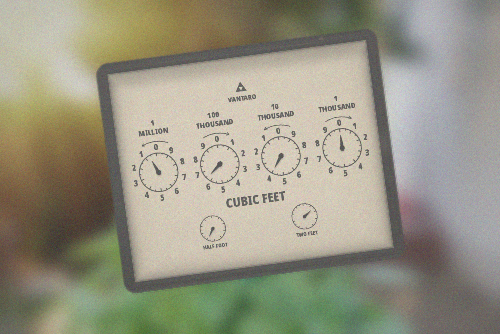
64000 ft³
